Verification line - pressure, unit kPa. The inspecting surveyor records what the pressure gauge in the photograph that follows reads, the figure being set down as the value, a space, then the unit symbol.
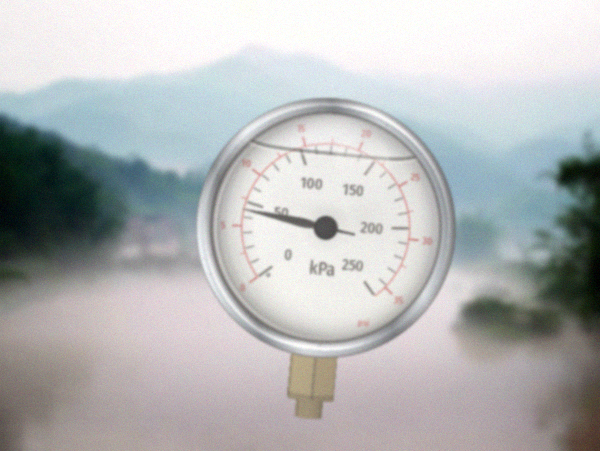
45 kPa
